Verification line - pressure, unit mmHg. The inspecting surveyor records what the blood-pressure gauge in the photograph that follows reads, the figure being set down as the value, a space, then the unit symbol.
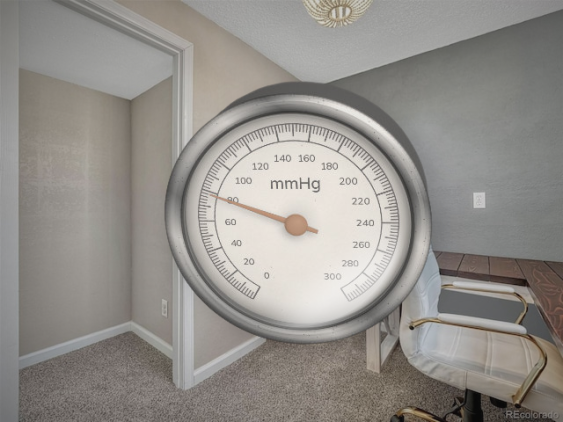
80 mmHg
